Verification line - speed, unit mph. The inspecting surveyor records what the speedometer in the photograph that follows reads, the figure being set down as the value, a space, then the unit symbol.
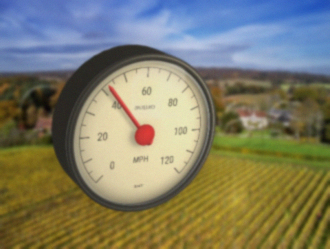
42.5 mph
